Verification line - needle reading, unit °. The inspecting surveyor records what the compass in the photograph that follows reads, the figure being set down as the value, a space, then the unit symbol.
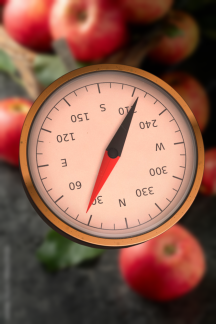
35 °
